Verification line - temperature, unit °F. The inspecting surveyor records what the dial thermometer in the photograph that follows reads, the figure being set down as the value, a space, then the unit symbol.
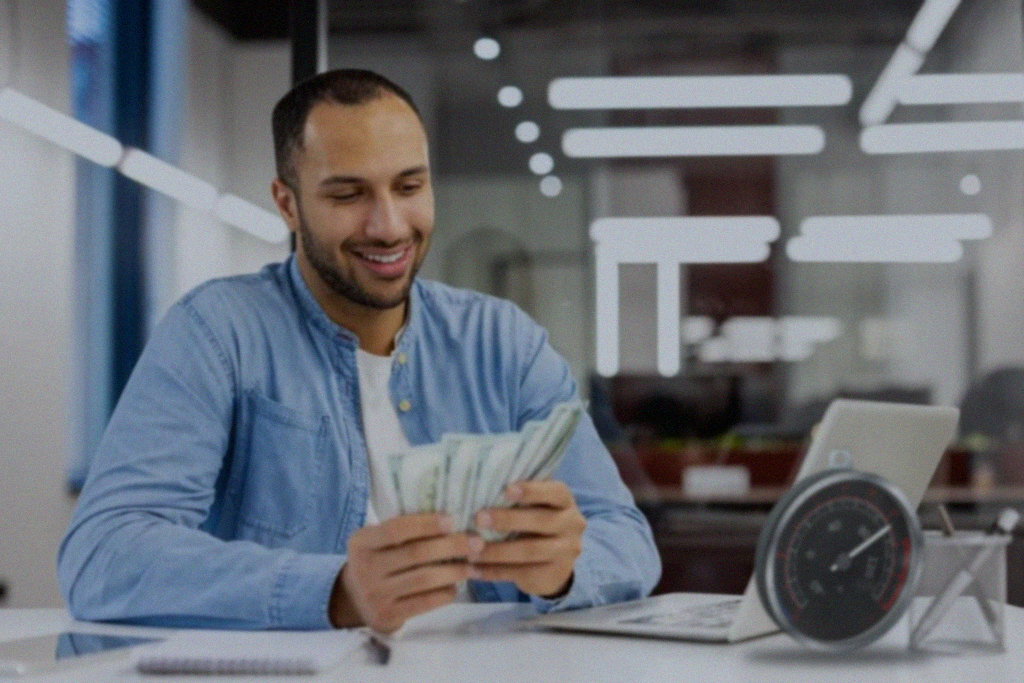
90 °F
